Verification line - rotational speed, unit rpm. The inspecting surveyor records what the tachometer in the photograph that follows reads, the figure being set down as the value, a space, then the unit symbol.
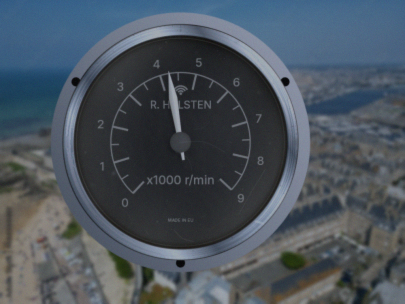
4250 rpm
